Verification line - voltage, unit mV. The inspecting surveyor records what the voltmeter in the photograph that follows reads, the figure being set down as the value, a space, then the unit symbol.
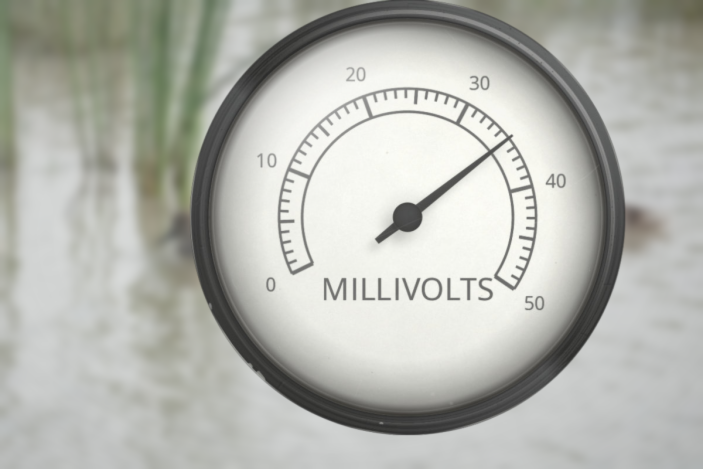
35 mV
